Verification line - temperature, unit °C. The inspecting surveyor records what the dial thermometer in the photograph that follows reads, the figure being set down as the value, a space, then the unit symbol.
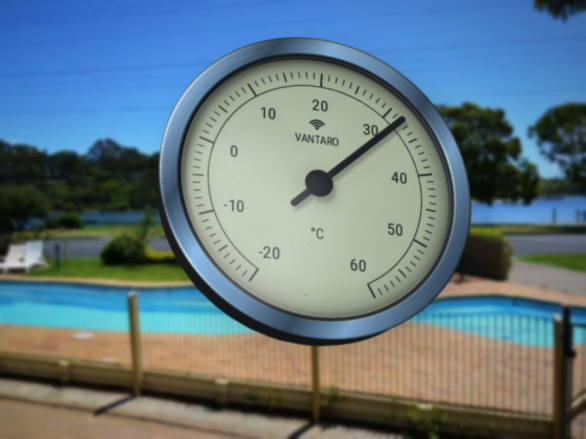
32 °C
